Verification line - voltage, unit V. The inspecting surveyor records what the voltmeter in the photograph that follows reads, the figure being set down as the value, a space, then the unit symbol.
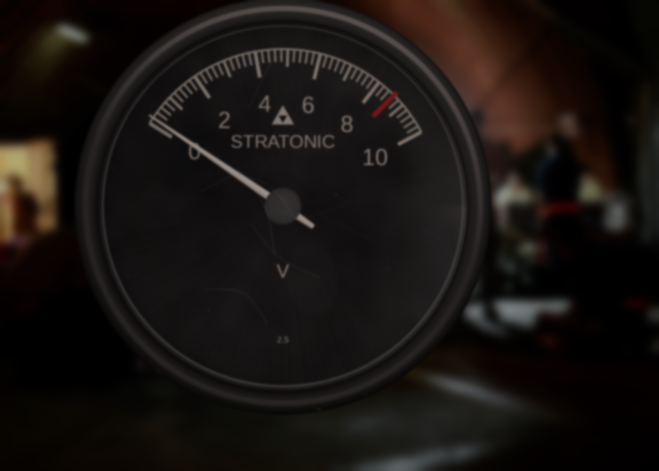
0.2 V
